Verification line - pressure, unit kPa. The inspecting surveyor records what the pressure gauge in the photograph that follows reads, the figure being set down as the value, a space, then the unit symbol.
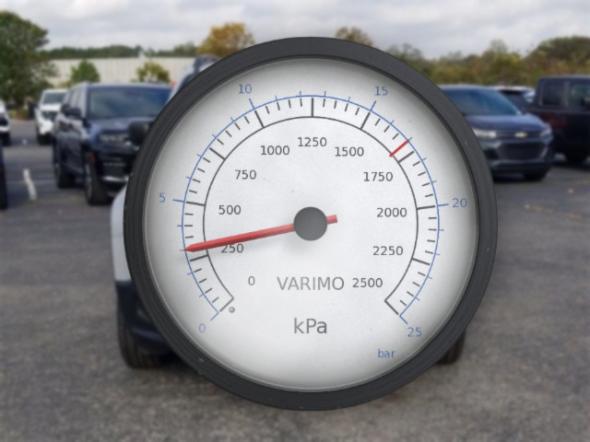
300 kPa
